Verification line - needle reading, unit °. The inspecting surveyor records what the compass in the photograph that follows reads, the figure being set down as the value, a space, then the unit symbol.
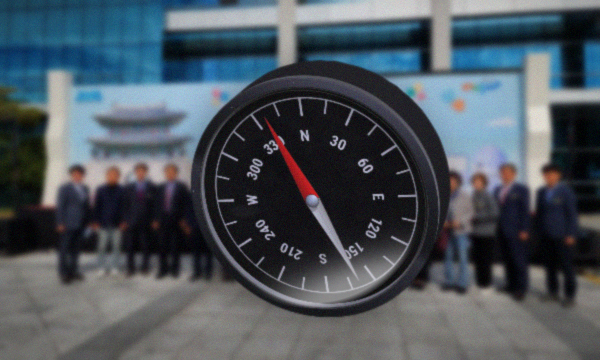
337.5 °
